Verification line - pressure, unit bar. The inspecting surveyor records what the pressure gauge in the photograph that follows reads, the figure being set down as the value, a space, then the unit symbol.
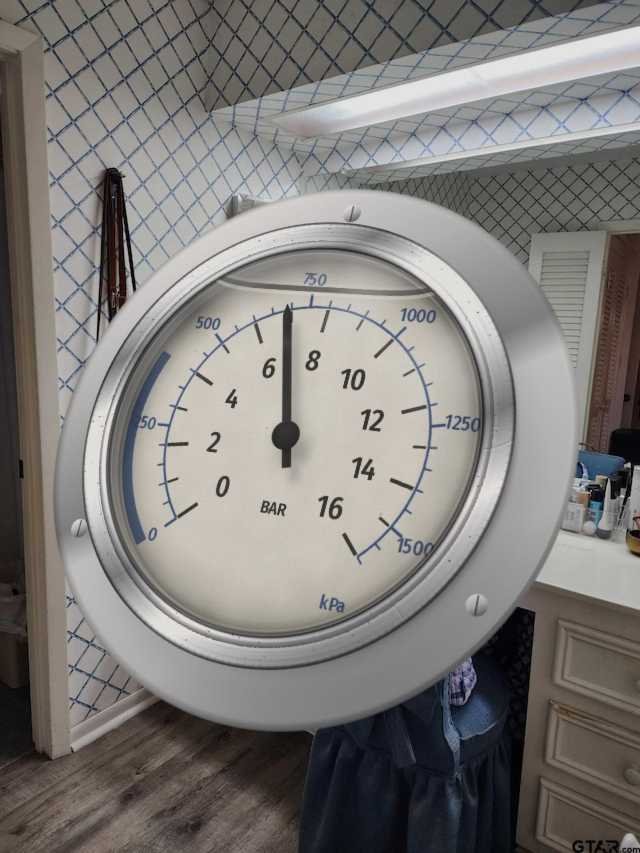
7 bar
